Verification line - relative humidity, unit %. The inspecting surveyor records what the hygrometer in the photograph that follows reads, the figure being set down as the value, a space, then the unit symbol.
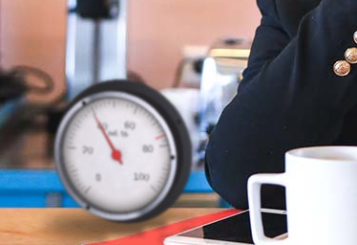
40 %
